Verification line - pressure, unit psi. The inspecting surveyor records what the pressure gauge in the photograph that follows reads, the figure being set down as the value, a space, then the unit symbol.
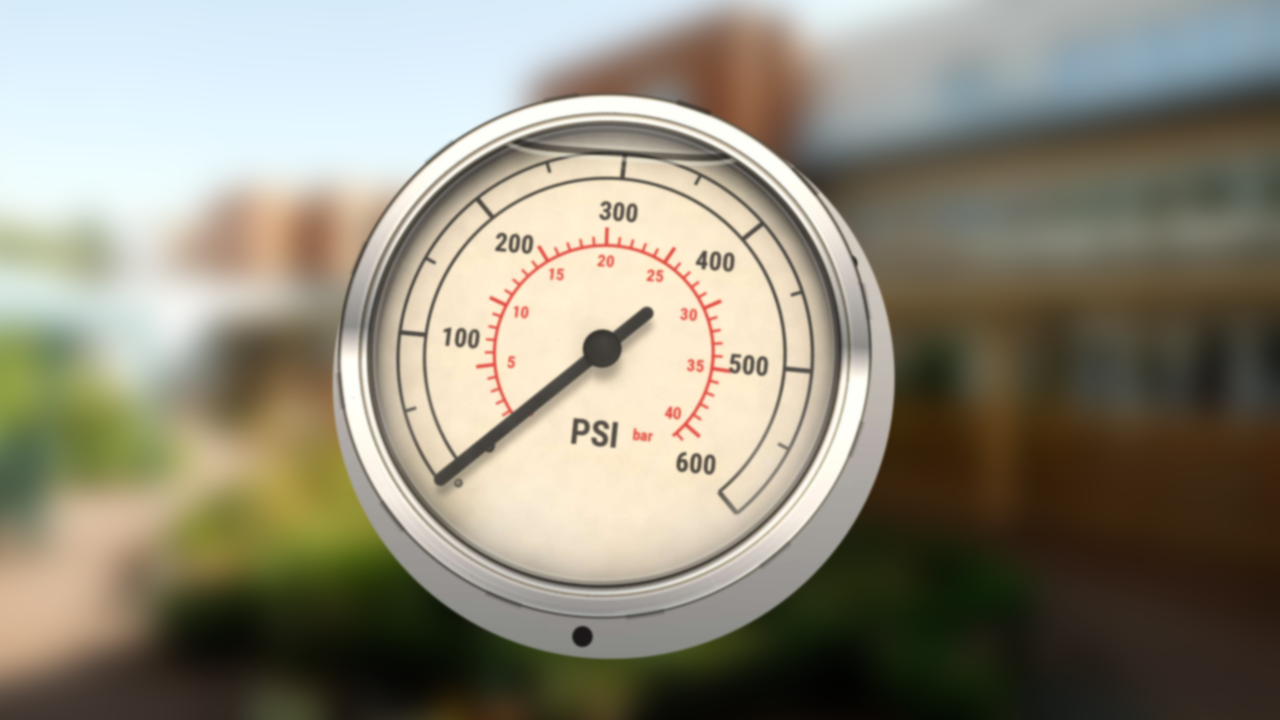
0 psi
